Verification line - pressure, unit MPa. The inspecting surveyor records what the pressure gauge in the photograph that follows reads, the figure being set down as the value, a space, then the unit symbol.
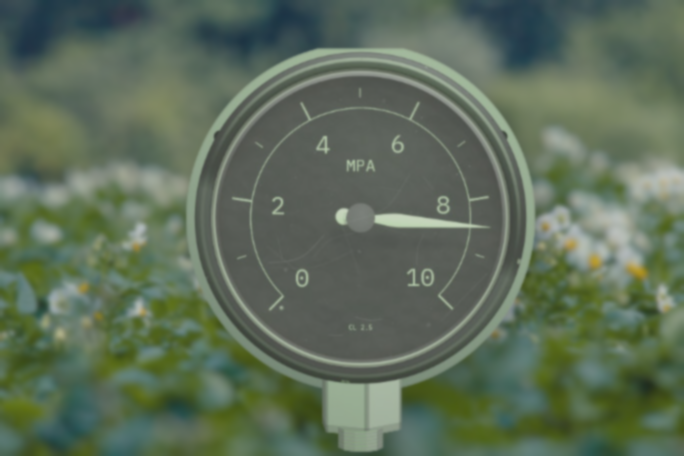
8.5 MPa
